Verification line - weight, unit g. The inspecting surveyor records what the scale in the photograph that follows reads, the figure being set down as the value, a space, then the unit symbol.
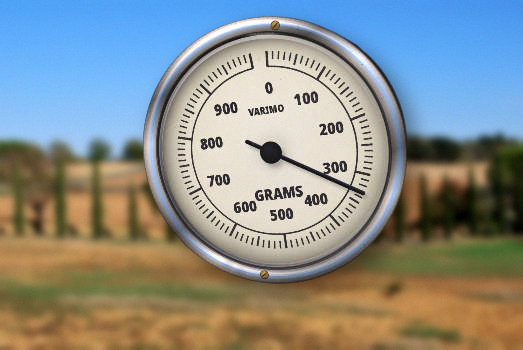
330 g
